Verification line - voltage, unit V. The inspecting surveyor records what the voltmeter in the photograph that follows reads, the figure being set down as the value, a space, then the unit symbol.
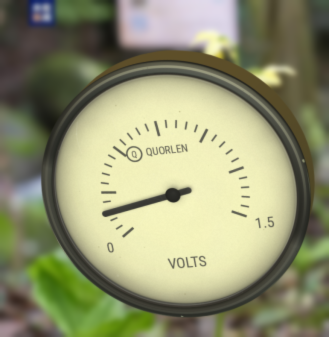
0.15 V
